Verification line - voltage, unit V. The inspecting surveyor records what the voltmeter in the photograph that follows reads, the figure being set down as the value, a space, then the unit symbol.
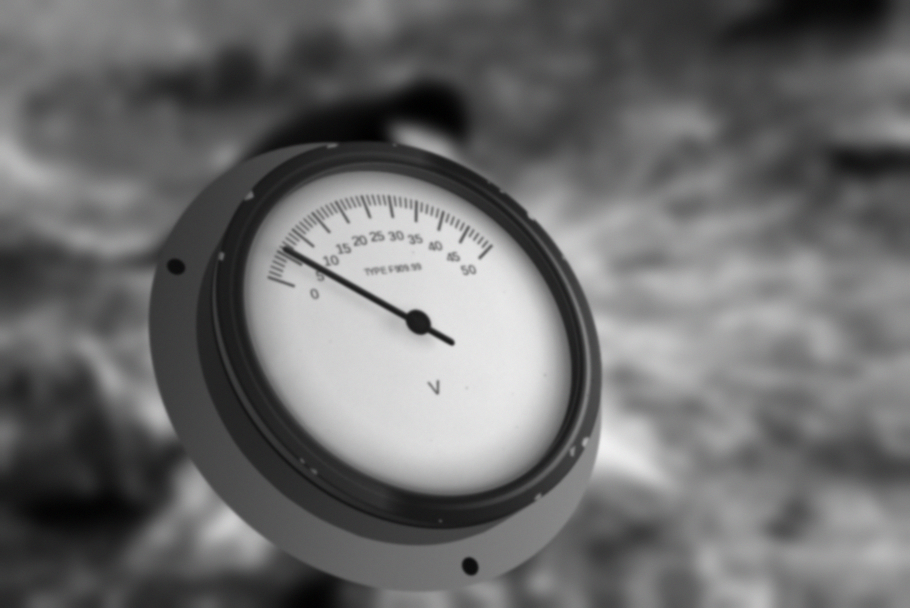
5 V
